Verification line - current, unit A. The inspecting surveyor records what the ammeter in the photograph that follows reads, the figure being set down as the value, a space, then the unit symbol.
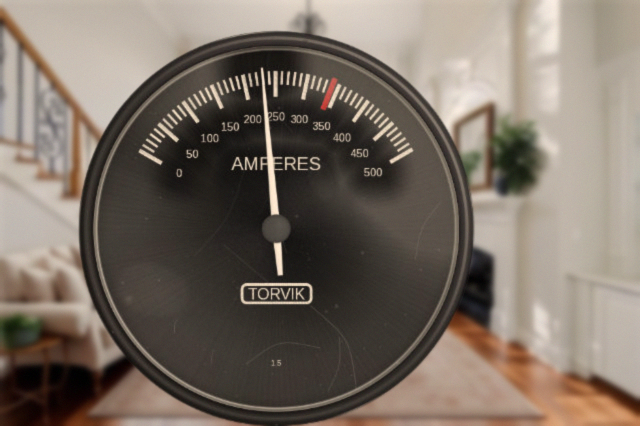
230 A
